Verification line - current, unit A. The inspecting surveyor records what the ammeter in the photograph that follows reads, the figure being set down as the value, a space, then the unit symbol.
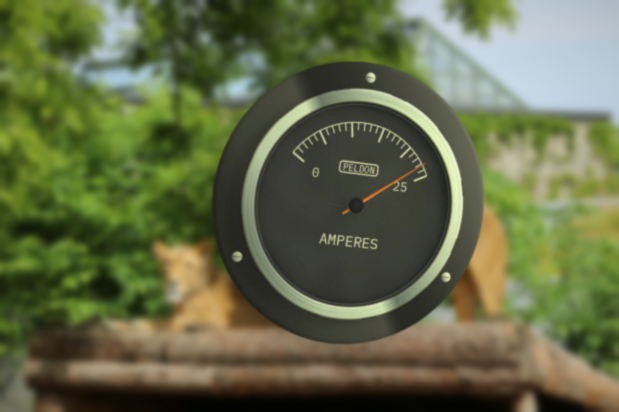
23 A
